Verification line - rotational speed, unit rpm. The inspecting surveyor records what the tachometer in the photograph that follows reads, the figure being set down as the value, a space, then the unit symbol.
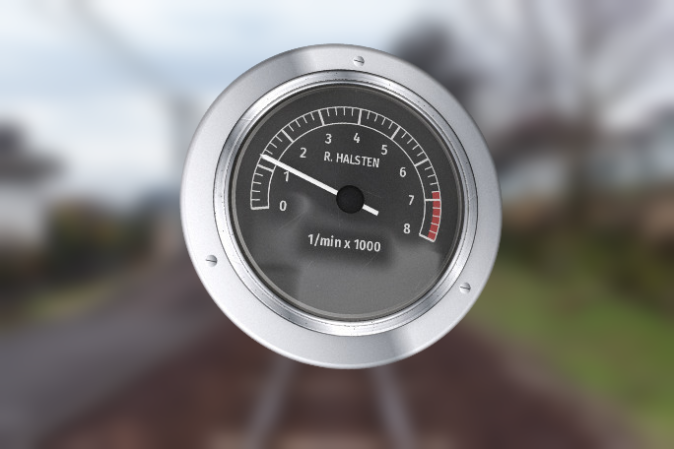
1200 rpm
